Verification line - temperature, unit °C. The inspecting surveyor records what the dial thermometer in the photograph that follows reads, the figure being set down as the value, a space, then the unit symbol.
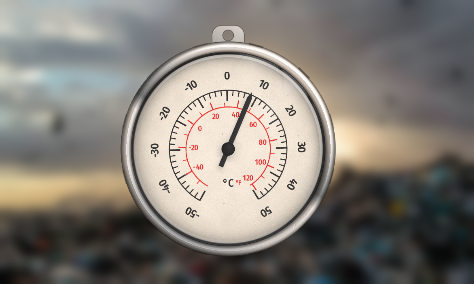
8 °C
